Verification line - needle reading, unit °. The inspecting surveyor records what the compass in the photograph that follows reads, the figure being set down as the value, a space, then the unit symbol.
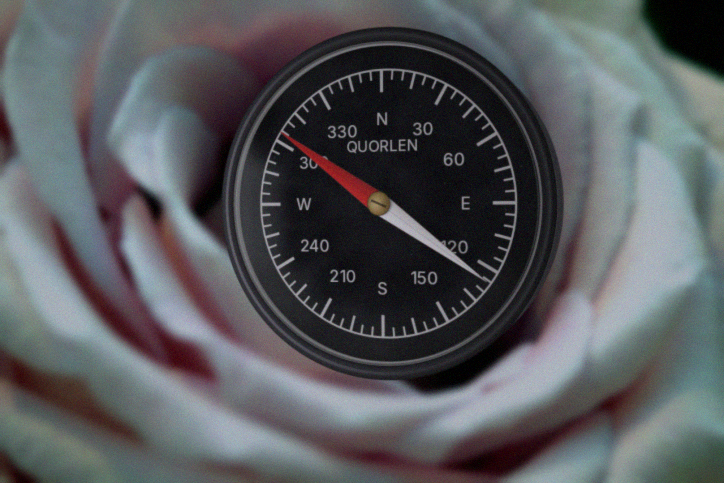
305 °
